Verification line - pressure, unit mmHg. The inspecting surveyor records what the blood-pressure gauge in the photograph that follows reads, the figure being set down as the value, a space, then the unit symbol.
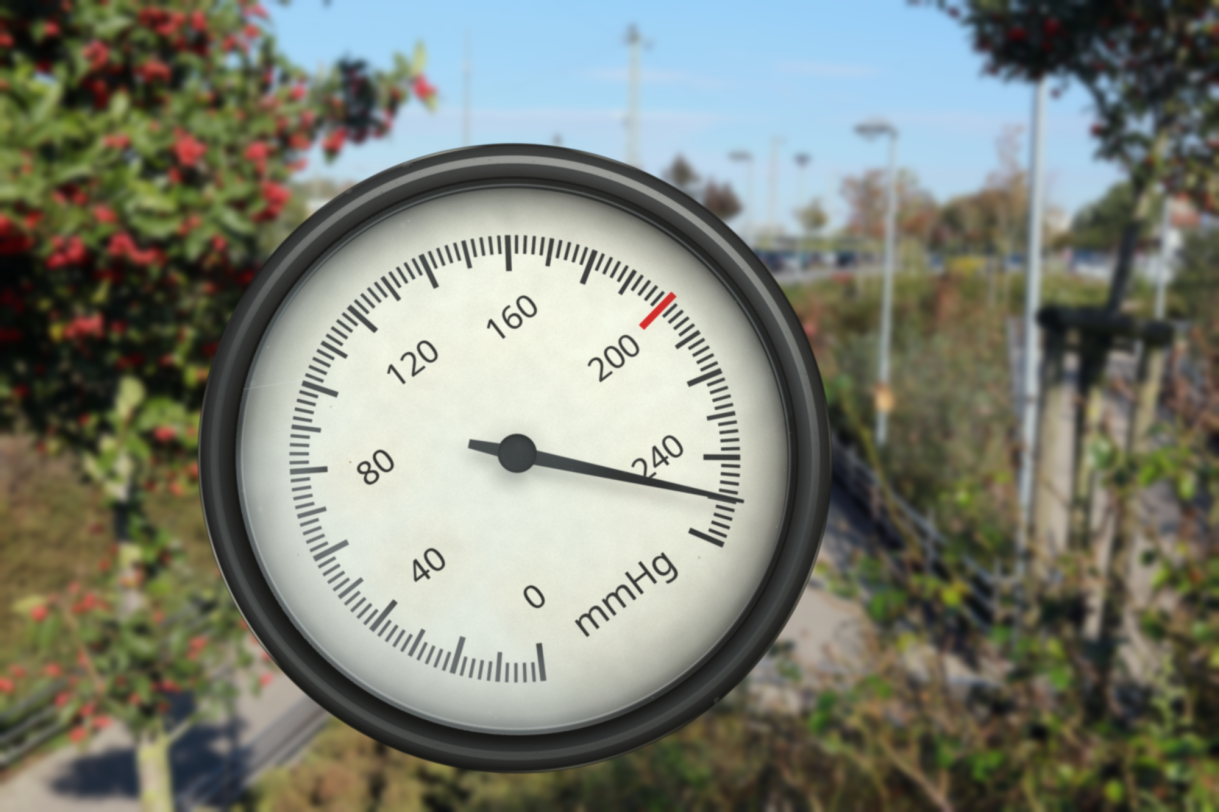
250 mmHg
